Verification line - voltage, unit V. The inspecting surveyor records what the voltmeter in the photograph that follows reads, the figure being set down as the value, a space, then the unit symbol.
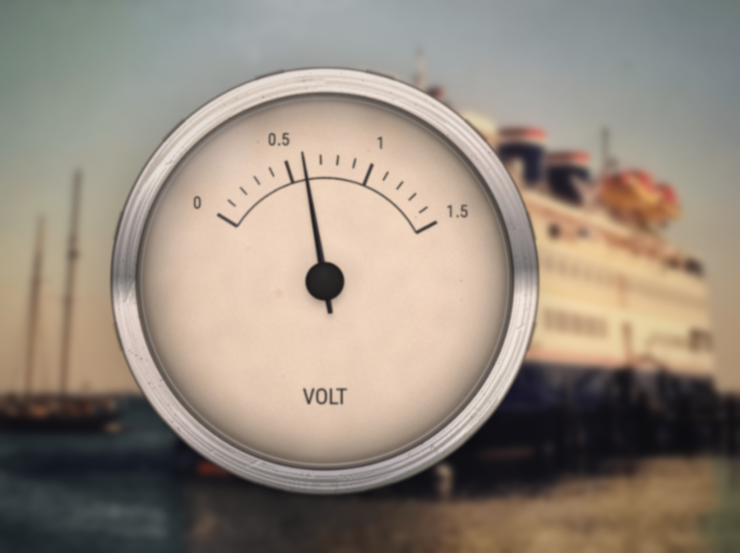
0.6 V
